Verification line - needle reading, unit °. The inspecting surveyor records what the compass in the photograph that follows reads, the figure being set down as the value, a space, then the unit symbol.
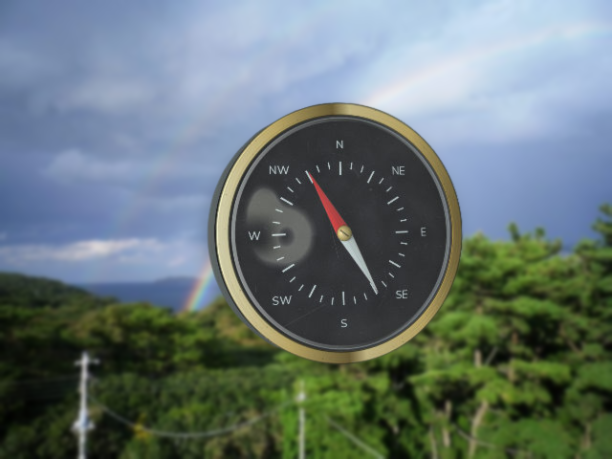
330 °
